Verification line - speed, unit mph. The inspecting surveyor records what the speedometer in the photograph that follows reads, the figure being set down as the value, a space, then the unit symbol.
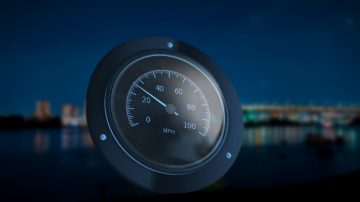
25 mph
